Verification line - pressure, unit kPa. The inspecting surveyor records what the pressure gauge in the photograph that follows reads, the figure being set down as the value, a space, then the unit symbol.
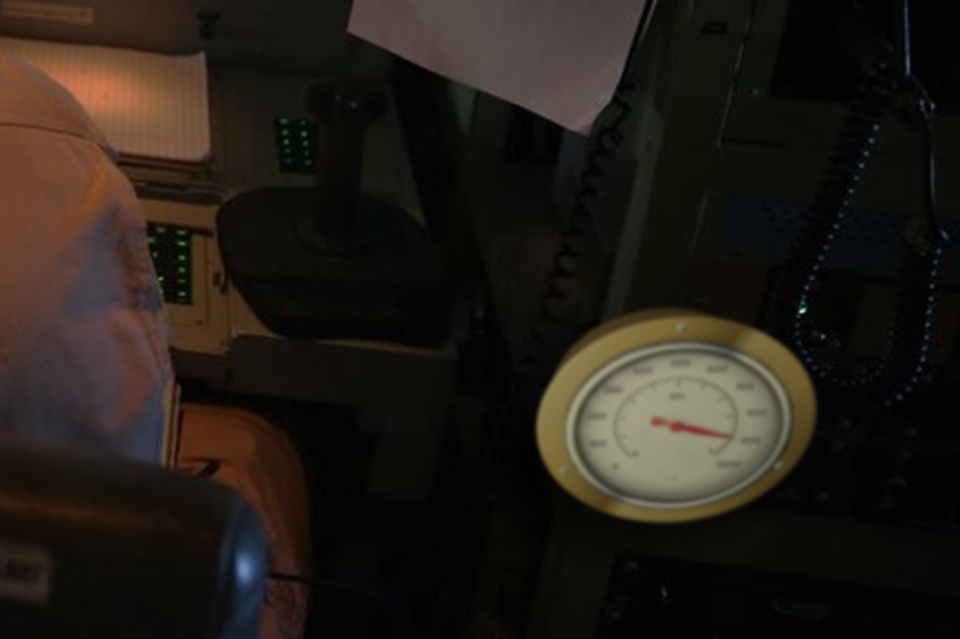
900 kPa
